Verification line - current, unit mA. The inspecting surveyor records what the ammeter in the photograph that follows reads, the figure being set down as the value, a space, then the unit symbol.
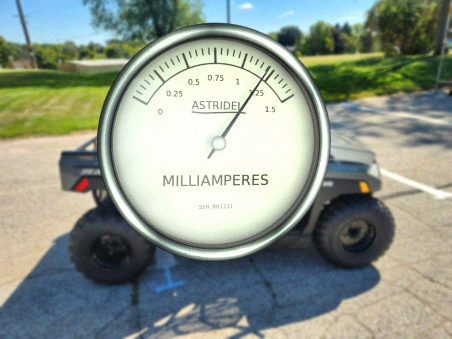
1.2 mA
